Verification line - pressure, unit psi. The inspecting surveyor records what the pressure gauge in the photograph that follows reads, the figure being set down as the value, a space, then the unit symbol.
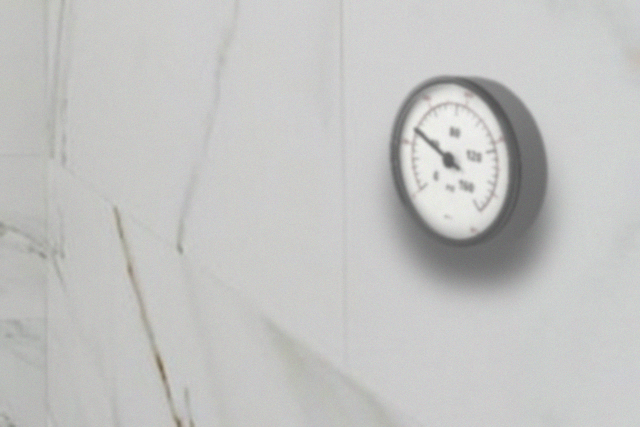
40 psi
